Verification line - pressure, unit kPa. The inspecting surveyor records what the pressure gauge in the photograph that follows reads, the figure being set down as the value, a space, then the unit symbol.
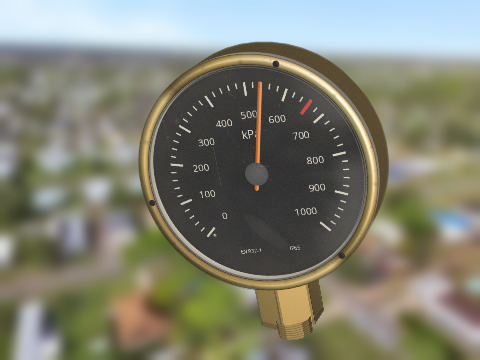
540 kPa
